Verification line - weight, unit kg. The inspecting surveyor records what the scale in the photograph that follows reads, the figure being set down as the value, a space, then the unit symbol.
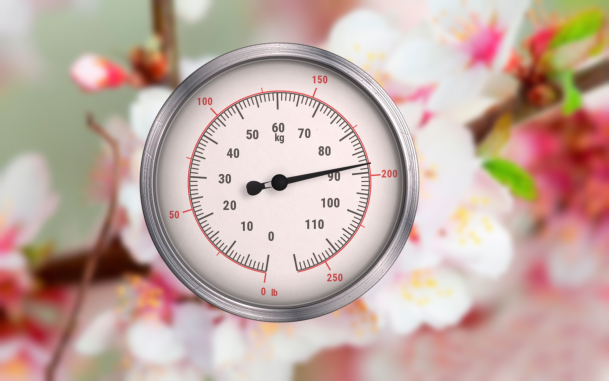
88 kg
